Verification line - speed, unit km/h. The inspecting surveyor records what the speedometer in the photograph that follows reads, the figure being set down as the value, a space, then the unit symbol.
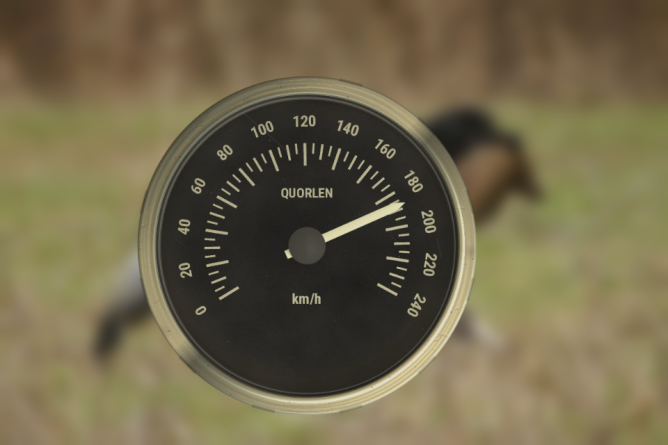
187.5 km/h
